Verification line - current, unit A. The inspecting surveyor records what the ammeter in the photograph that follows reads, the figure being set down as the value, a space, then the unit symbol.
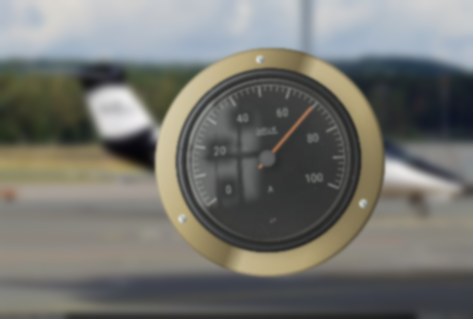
70 A
